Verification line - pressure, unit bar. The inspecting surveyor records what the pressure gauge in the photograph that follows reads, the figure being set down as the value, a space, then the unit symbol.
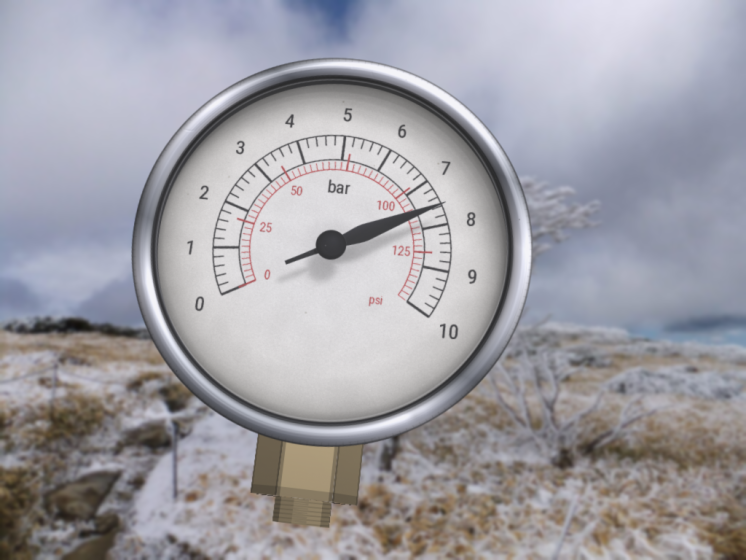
7.6 bar
